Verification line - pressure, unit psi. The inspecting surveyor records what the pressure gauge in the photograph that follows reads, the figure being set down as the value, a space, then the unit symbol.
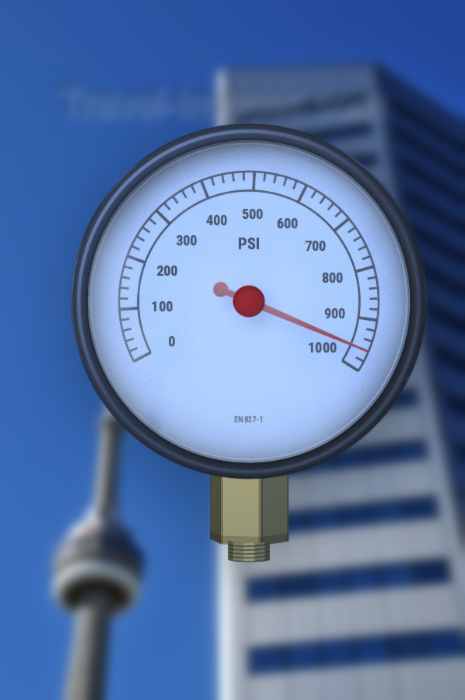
960 psi
